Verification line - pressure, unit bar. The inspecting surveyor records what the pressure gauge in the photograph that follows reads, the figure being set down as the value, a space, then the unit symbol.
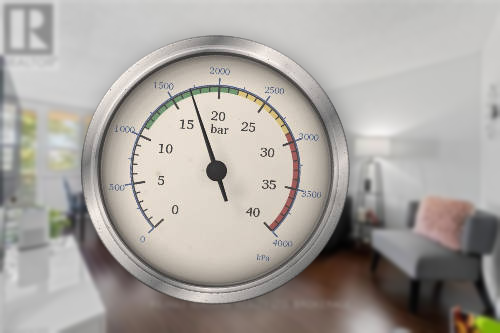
17 bar
